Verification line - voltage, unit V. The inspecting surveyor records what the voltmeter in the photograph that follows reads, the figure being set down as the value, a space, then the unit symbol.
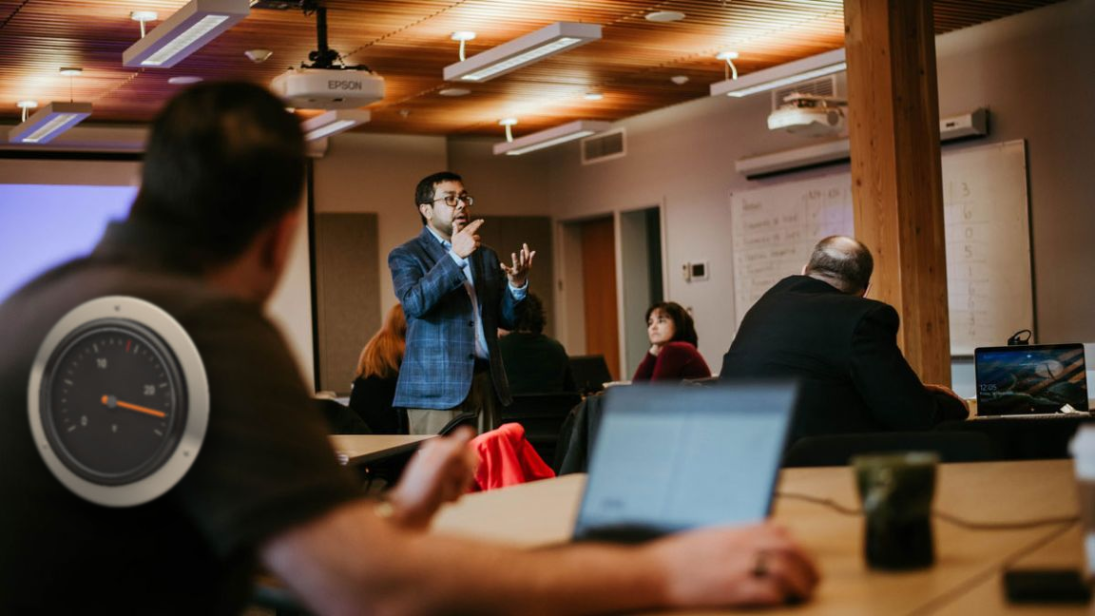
23 V
